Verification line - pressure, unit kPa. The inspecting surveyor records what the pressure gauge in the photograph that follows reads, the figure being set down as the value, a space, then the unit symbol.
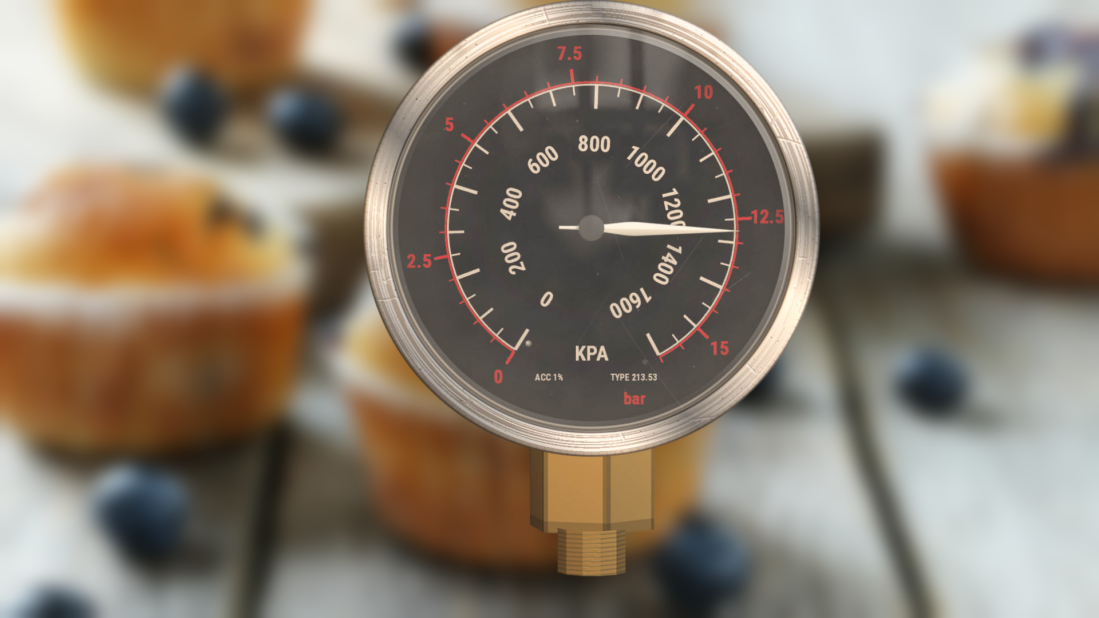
1275 kPa
